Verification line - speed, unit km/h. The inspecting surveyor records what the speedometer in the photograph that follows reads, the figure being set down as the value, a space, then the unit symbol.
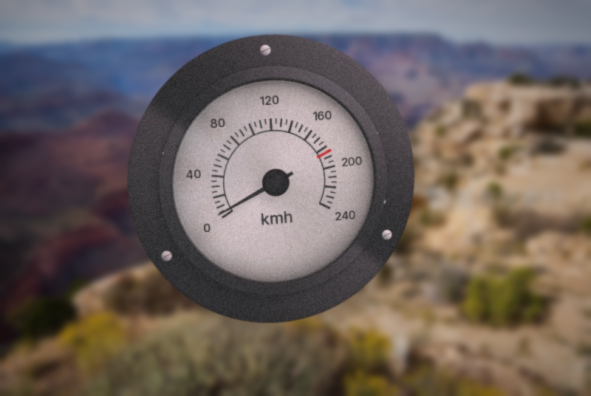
5 km/h
